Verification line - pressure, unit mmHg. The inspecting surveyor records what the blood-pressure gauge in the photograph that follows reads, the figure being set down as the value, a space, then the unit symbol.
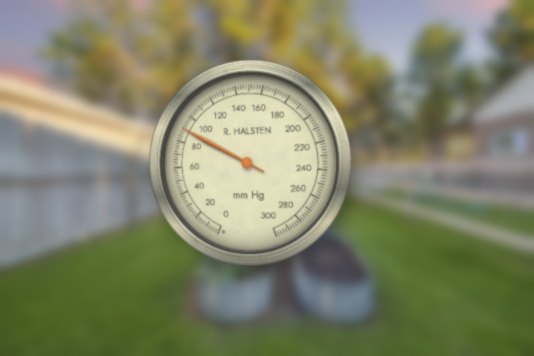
90 mmHg
